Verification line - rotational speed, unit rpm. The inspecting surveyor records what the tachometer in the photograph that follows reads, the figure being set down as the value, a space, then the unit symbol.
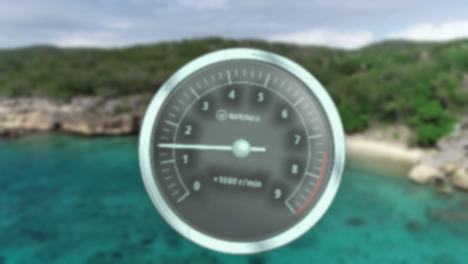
1400 rpm
